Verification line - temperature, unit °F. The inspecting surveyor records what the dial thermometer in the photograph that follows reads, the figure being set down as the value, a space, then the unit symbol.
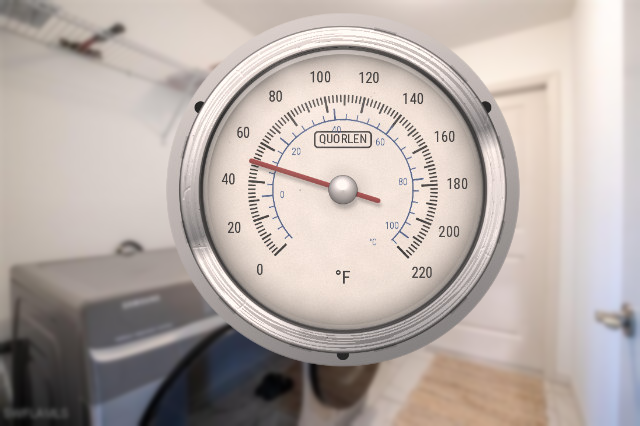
50 °F
